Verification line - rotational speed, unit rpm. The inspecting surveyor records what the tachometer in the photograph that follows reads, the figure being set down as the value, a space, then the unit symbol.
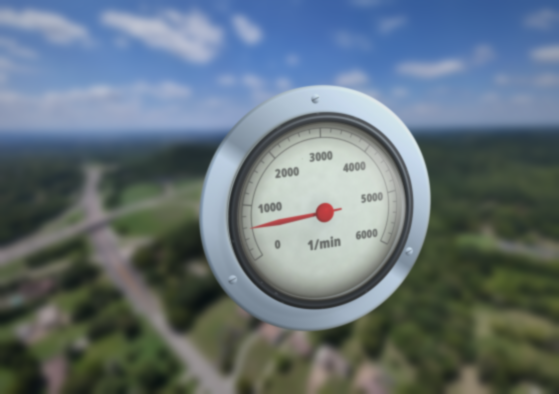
600 rpm
